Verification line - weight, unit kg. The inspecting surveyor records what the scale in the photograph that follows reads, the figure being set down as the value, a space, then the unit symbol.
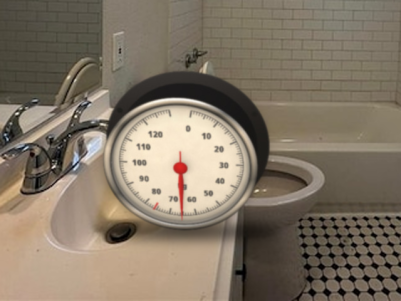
65 kg
